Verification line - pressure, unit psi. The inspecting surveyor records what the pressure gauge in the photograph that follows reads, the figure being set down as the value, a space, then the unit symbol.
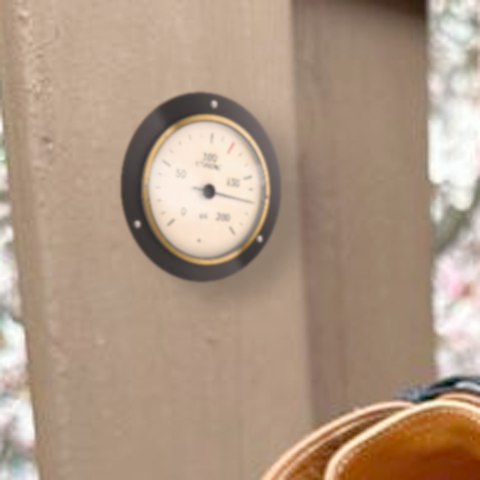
170 psi
